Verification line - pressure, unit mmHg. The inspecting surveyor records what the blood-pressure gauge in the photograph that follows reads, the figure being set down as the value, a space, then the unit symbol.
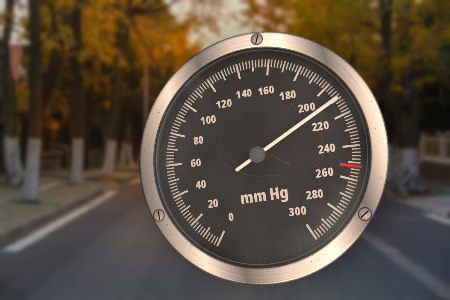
210 mmHg
